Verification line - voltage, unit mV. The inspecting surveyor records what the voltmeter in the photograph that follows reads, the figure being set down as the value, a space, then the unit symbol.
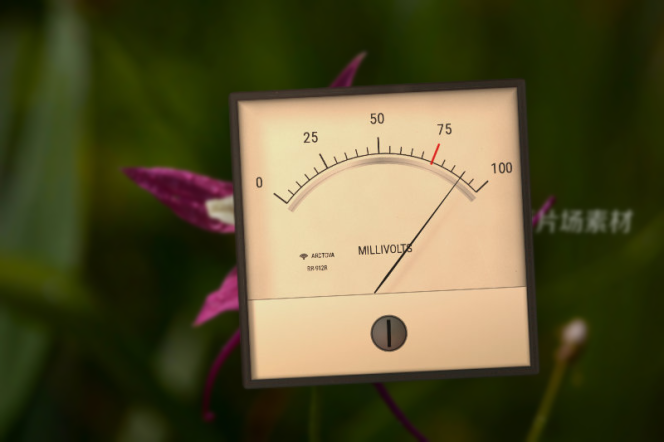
90 mV
